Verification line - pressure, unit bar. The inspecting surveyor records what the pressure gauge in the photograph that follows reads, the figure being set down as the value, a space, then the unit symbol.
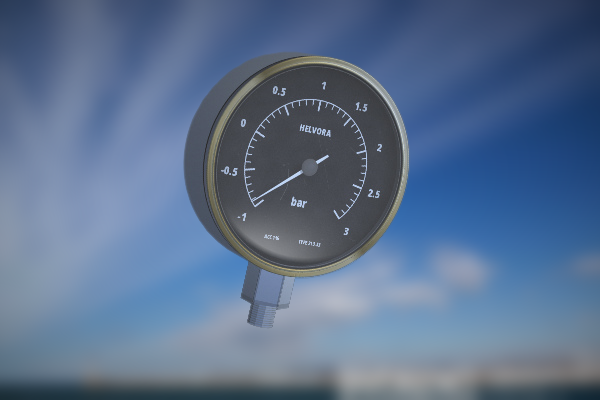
-0.9 bar
